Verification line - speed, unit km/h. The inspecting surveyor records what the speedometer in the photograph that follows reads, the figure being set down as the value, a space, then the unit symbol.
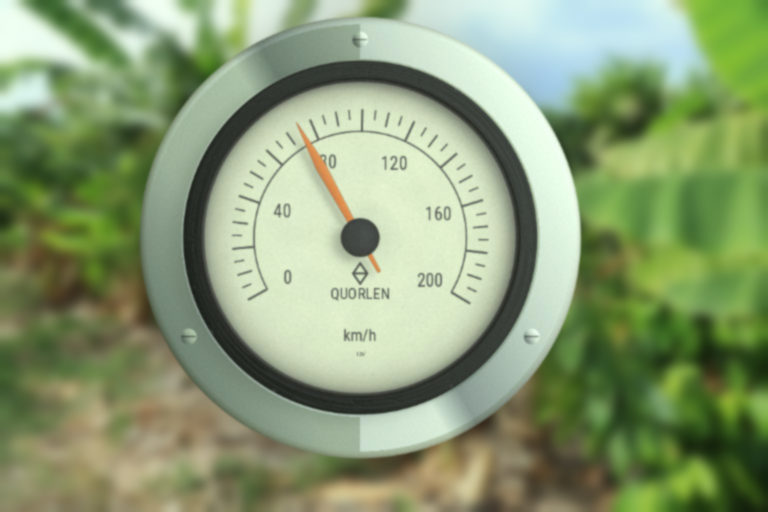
75 km/h
